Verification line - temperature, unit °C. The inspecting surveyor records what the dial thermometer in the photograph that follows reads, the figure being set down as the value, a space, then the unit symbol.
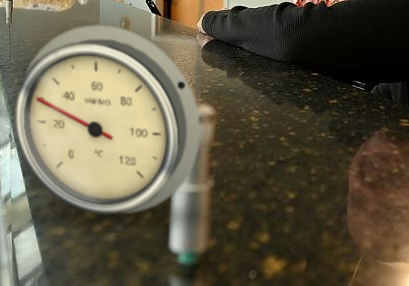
30 °C
